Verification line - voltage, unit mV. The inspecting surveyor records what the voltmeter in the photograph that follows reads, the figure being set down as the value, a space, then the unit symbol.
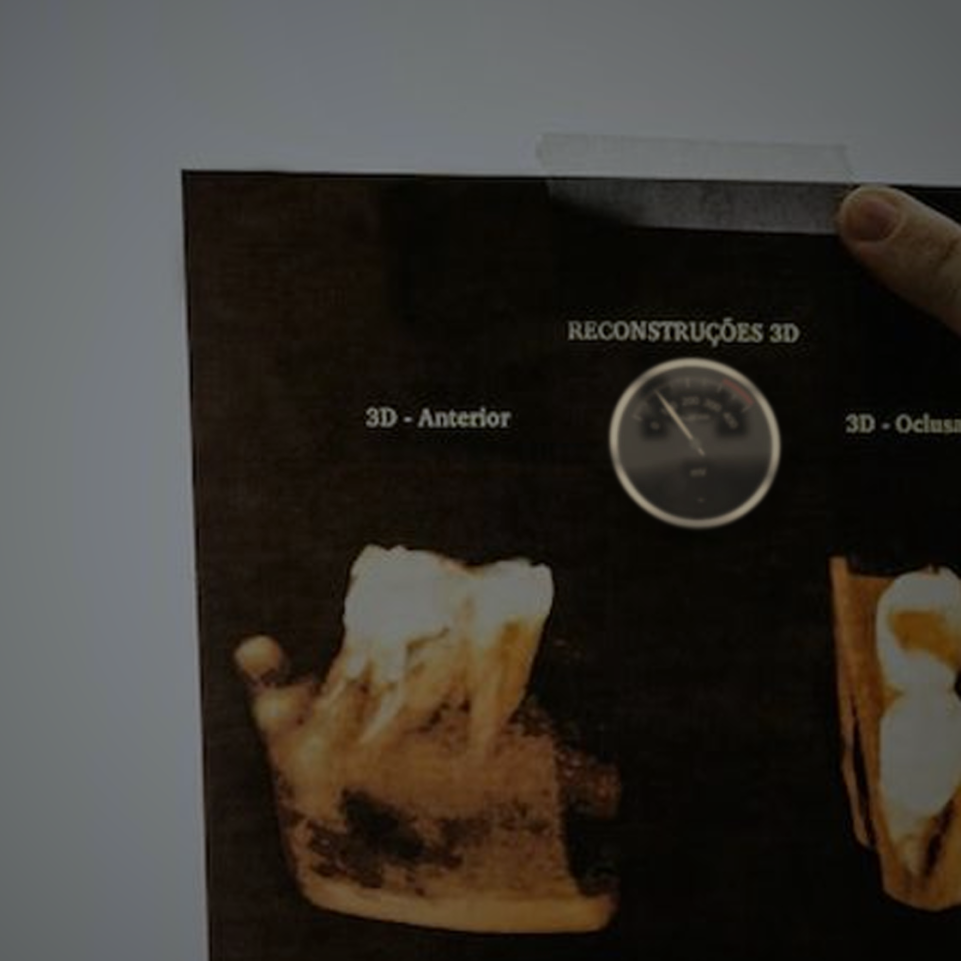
100 mV
